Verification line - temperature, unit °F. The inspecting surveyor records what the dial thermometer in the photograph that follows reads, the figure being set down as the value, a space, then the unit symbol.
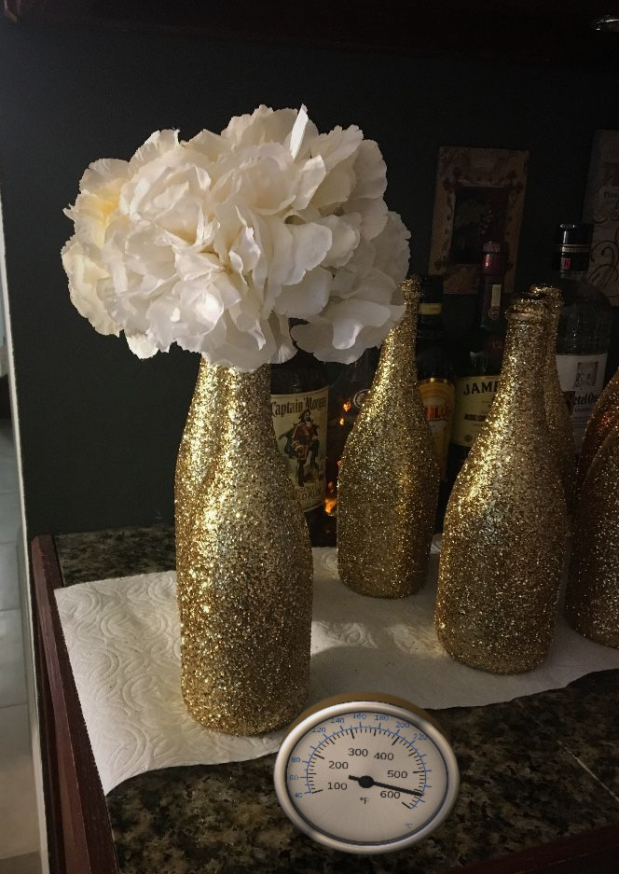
550 °F
